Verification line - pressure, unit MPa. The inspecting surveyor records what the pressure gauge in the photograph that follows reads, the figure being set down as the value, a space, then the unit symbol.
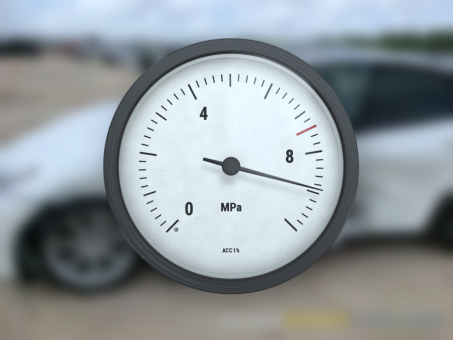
8.9 MPa
